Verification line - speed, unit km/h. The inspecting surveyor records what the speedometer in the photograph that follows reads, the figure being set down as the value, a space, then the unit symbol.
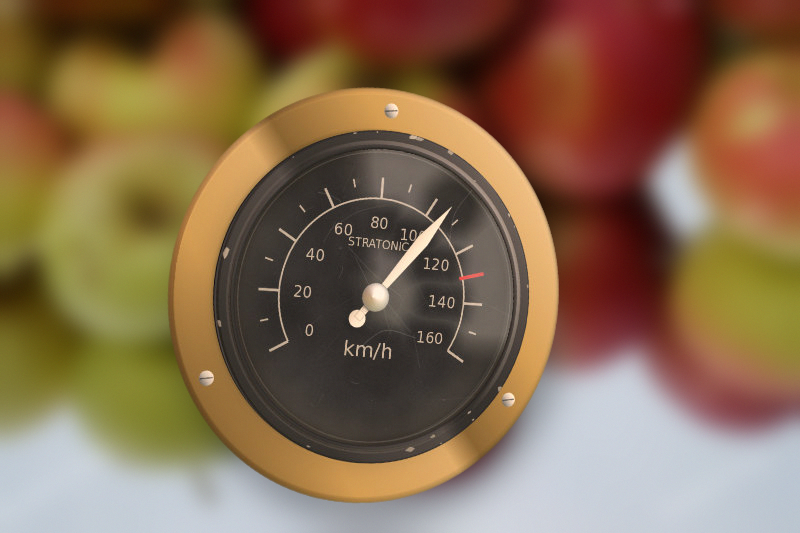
105 km/h
